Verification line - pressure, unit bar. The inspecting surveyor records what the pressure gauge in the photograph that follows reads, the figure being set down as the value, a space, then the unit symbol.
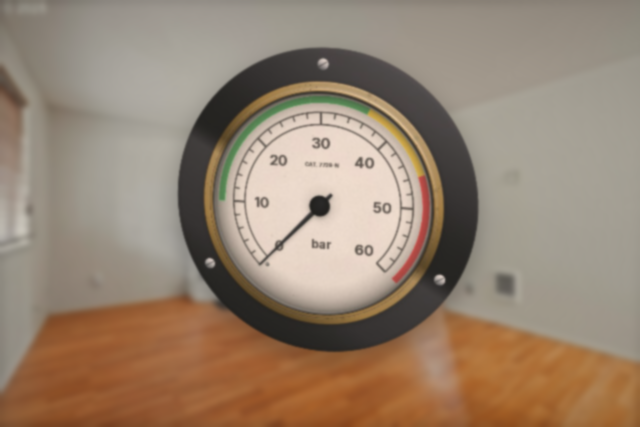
0 bar
